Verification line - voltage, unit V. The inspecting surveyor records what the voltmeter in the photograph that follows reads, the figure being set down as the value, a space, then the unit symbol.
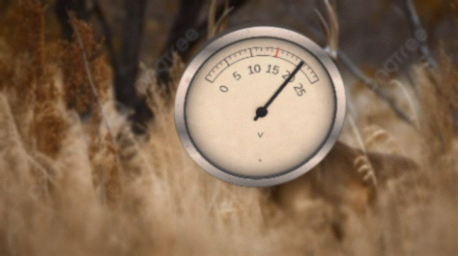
20 V
